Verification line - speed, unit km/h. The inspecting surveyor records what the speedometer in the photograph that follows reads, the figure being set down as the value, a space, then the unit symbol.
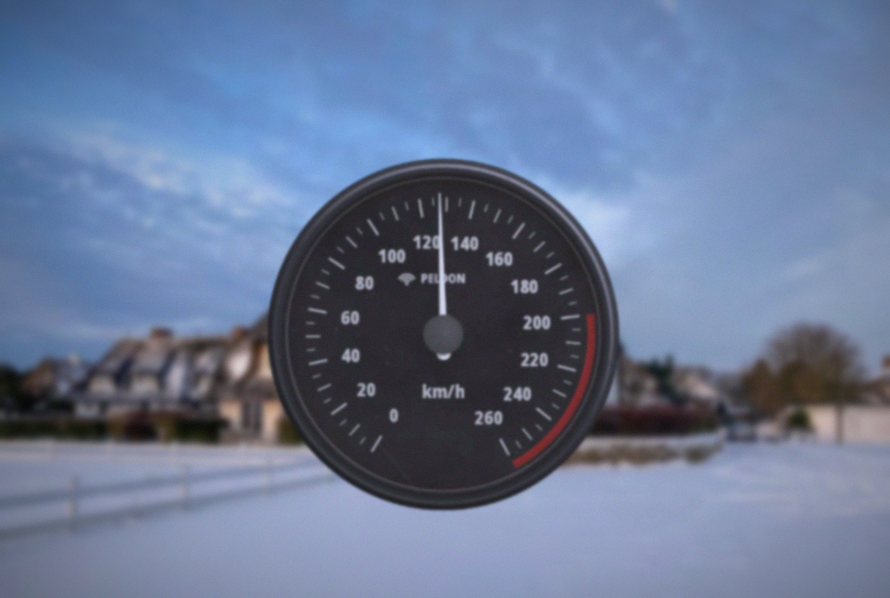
127.5 km/h
